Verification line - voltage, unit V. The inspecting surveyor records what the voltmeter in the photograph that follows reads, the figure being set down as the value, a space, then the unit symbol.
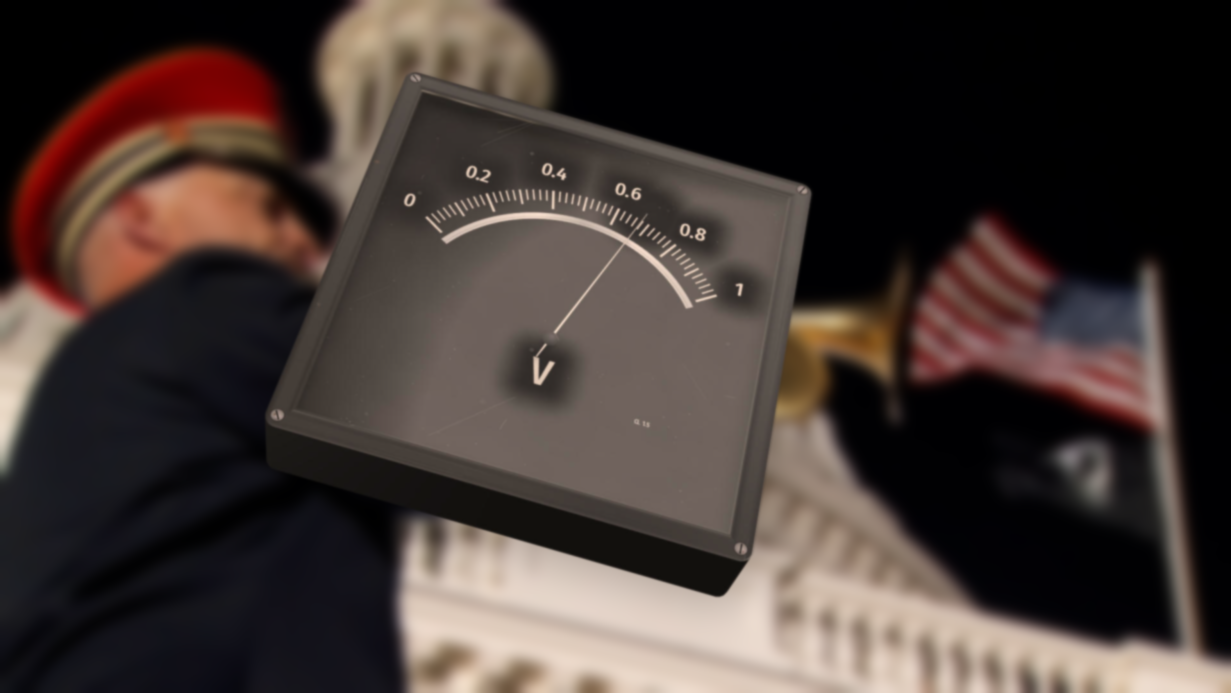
0.68 V
